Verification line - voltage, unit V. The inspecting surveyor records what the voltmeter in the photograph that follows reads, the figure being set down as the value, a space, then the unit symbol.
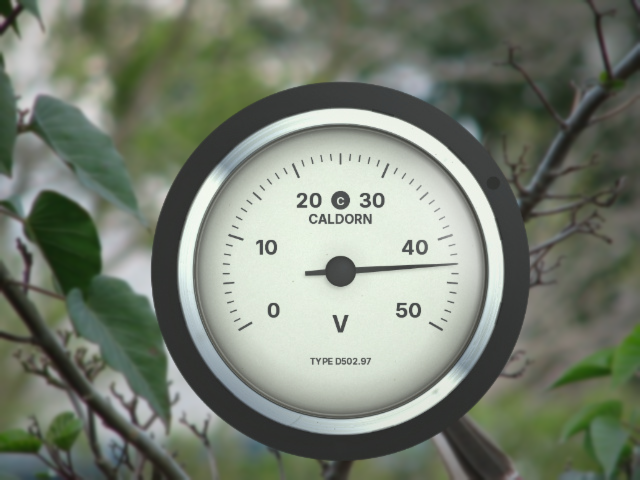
43 V
